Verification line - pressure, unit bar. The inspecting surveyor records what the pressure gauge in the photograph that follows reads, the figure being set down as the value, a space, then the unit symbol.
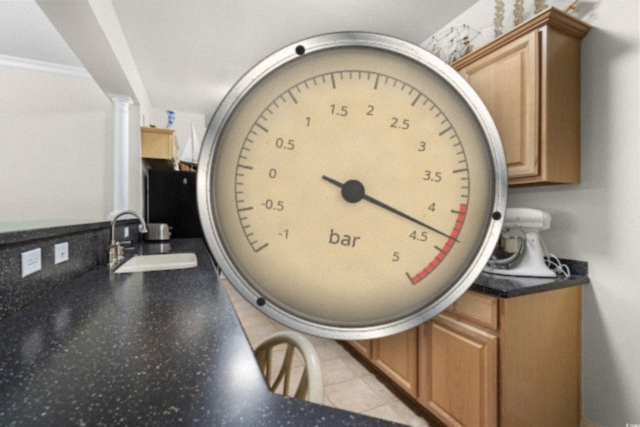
4.3 bar
